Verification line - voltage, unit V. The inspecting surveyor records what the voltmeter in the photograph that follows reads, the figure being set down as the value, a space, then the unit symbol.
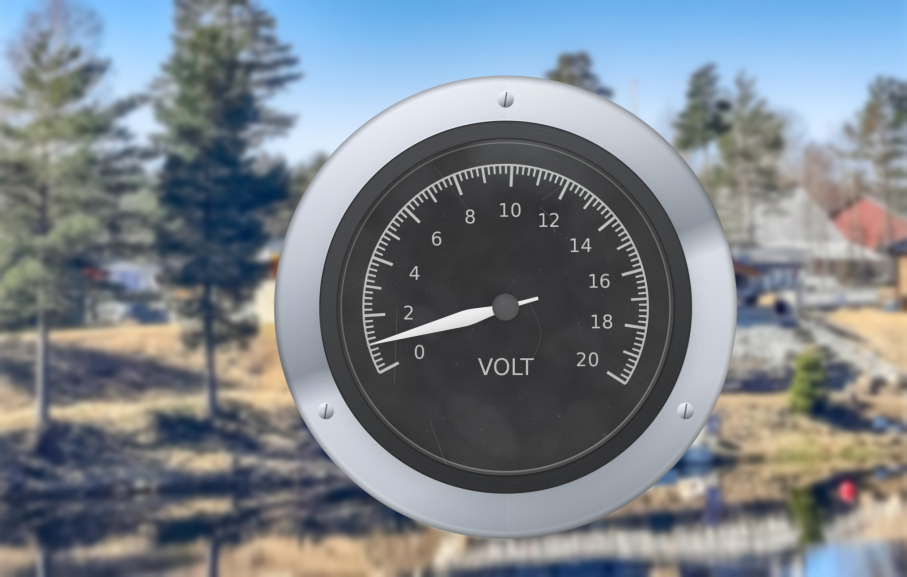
1 V
